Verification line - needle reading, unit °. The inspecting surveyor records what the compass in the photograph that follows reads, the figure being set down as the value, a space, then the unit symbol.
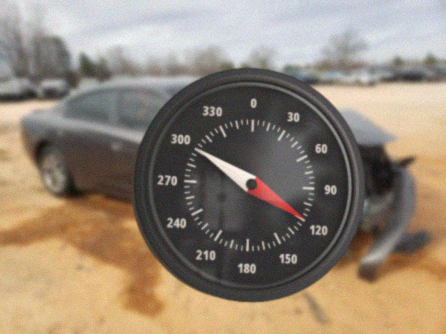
120 °
